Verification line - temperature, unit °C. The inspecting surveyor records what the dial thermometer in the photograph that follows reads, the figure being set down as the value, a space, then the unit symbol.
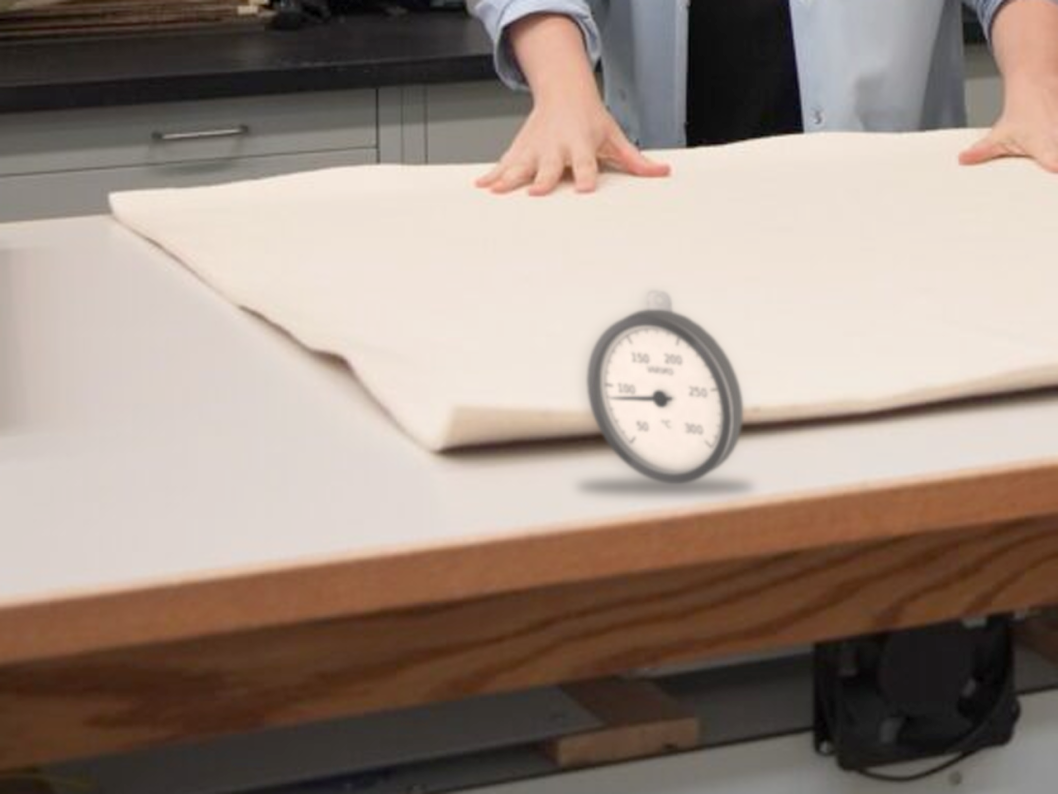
90 °C
